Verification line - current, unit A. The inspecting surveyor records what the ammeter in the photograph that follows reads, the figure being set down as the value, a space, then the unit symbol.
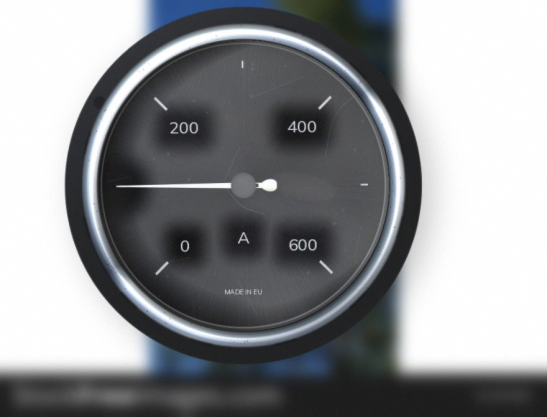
100 A
